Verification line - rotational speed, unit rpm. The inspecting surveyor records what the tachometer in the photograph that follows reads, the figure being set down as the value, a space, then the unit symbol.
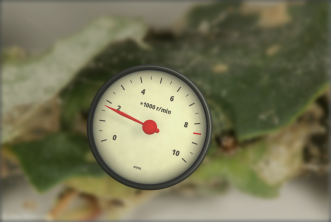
1750 rpm
